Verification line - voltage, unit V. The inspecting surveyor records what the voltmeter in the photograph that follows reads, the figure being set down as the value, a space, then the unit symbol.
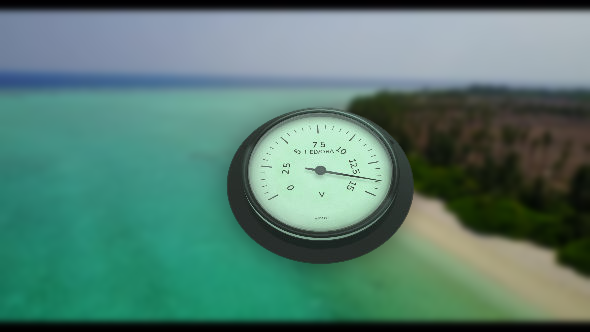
14 V
